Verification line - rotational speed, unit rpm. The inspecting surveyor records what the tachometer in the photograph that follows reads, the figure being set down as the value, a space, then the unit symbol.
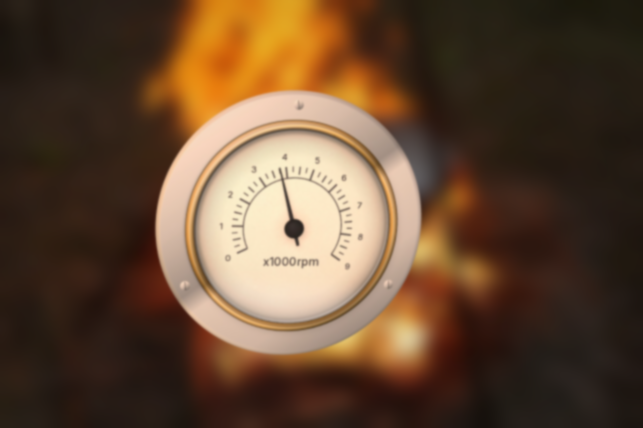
3750 rpm
